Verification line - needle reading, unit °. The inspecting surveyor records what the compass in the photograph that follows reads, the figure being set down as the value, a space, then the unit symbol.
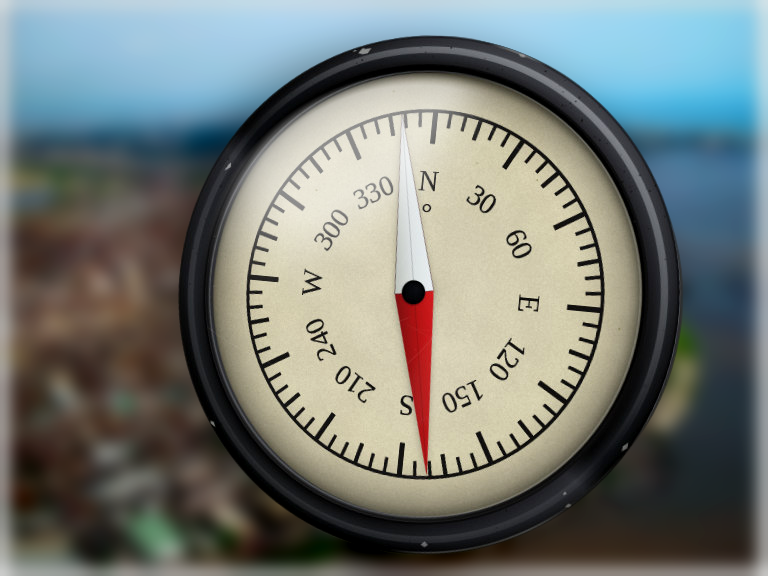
170 °
